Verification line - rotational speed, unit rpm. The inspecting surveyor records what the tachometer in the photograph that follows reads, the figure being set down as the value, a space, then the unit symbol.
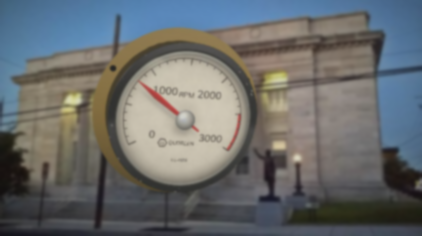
800 rpm
